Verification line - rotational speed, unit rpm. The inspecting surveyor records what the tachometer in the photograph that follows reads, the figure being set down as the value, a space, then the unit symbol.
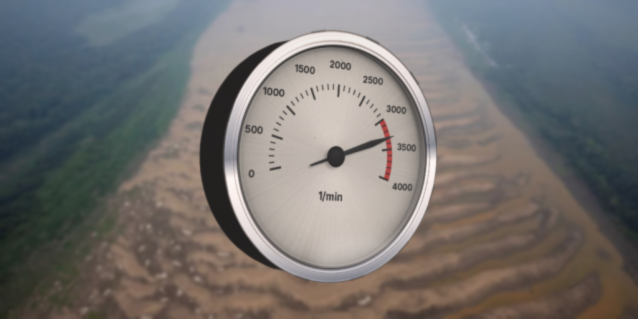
3300 rpm
